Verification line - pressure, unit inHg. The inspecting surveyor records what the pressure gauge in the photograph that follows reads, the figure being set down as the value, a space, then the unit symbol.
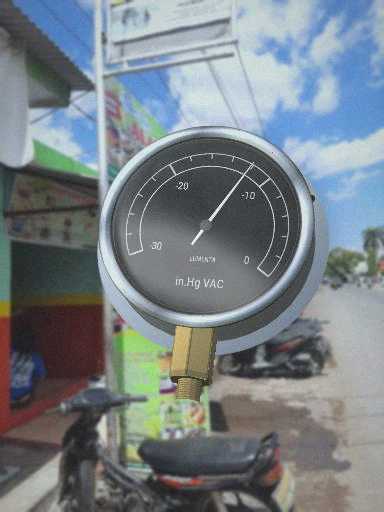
-12 inHg
